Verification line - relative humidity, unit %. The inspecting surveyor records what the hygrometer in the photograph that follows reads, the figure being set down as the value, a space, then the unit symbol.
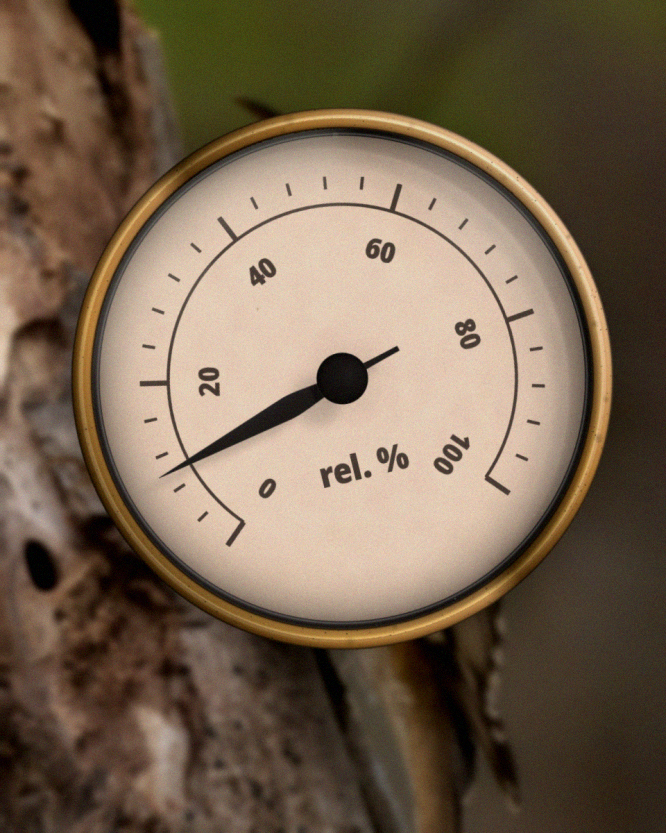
10 %
